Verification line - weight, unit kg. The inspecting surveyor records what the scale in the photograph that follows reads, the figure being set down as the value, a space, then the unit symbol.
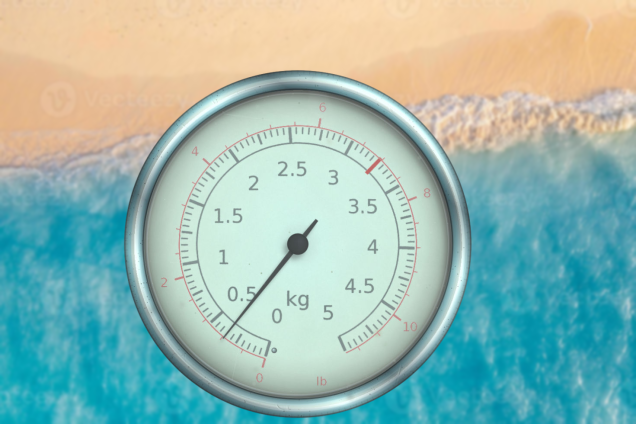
0.35 kg
